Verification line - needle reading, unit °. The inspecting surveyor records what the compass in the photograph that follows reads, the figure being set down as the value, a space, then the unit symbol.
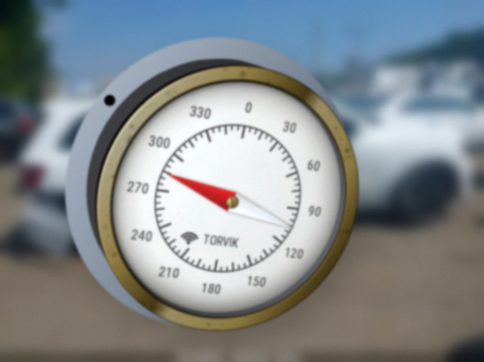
285 °
